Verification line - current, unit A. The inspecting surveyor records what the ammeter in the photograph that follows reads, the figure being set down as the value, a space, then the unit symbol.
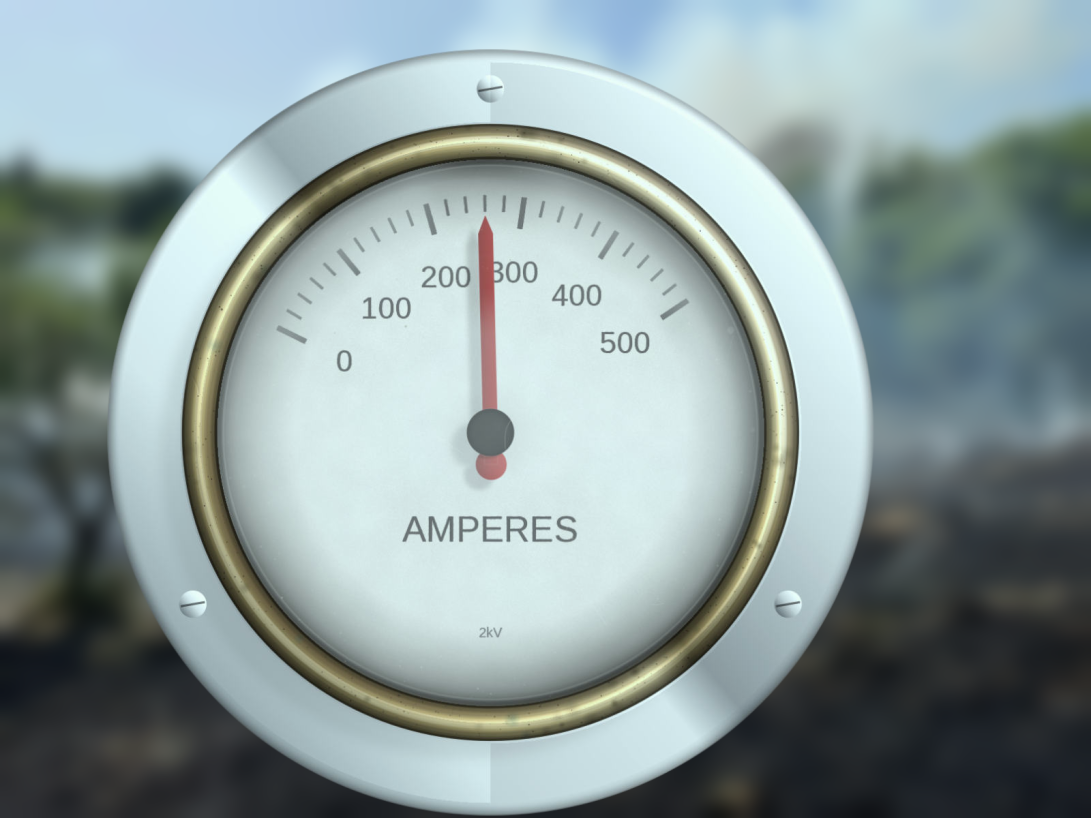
260 A
